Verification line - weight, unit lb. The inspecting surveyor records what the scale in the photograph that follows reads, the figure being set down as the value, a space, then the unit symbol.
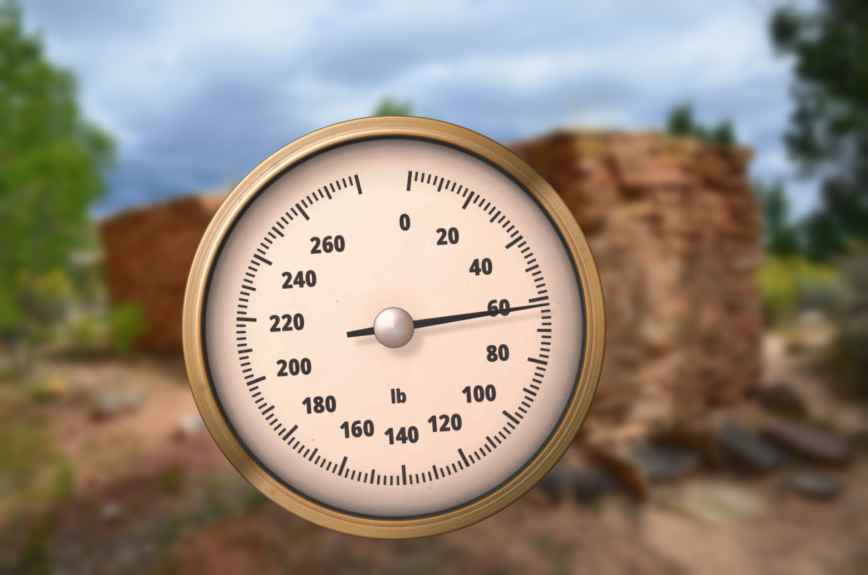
62 lb
